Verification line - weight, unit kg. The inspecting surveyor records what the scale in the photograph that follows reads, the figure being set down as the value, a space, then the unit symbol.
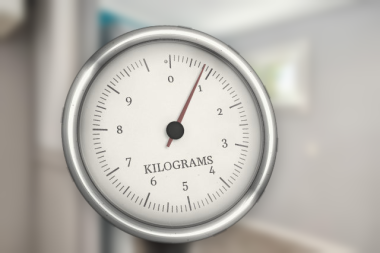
0.8 kg
